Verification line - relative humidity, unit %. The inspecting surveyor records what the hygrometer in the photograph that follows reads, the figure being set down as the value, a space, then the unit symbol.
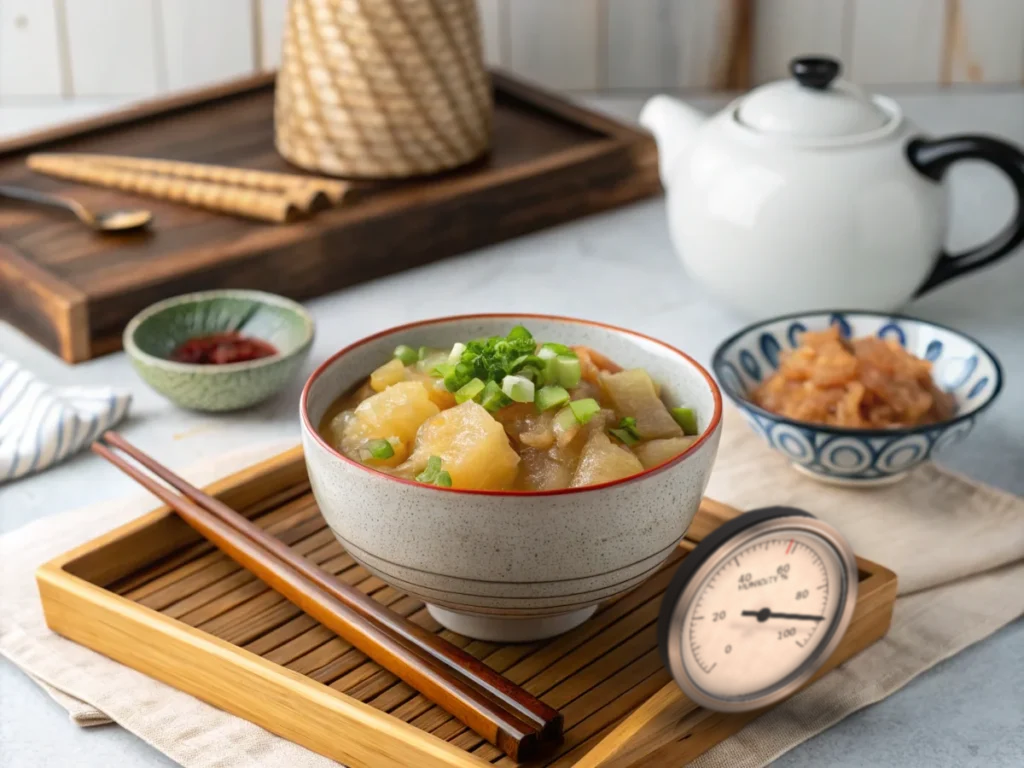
90 %
